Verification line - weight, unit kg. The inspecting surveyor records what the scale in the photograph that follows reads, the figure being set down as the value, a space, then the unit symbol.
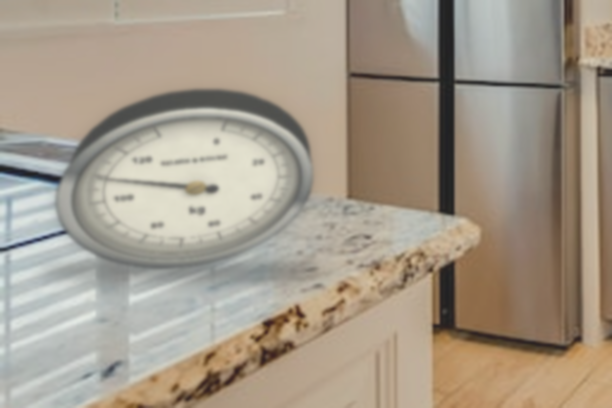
110 kg
